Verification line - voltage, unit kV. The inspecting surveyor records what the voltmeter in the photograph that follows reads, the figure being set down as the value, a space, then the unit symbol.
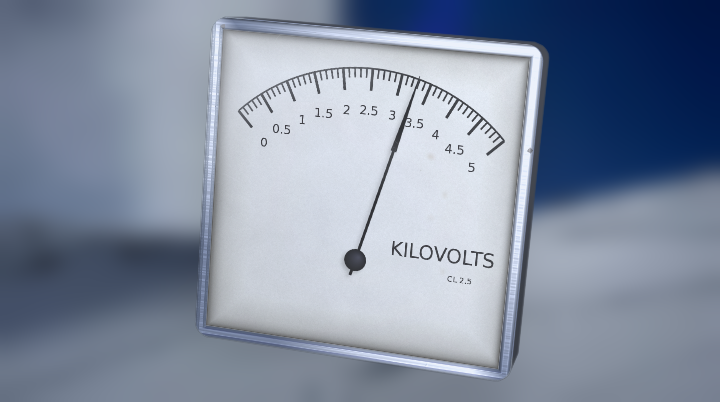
3.3 kV
